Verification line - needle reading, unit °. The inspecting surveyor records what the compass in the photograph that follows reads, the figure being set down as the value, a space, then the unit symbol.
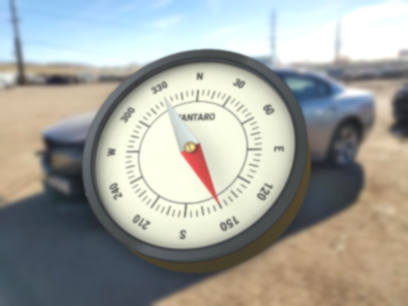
150 °
